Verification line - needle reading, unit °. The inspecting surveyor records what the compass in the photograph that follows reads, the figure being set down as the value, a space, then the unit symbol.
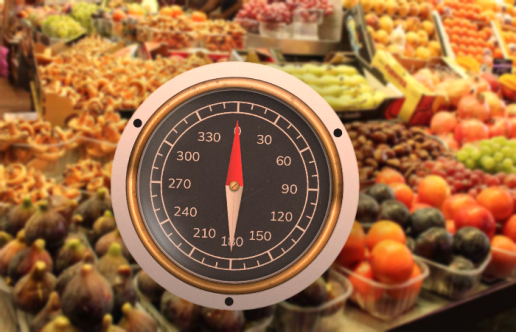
0 °
